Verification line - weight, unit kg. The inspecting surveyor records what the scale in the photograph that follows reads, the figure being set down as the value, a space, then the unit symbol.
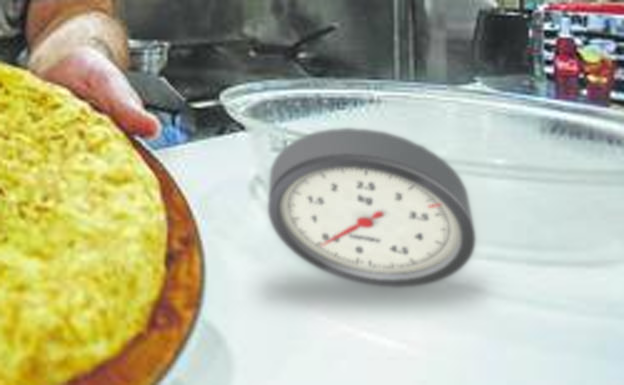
0.5 kg
